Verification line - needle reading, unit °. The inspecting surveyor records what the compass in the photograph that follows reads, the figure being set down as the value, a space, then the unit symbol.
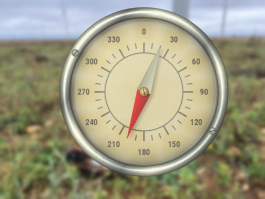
200 °
